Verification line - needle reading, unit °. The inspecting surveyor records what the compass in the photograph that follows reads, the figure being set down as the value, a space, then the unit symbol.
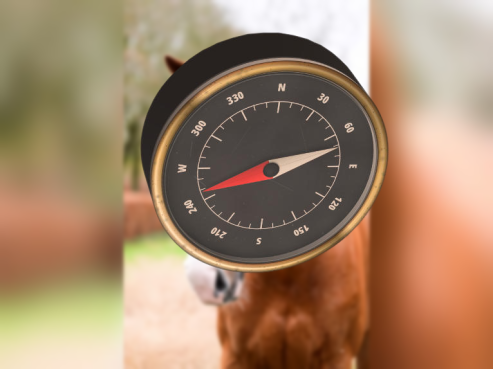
250 °
